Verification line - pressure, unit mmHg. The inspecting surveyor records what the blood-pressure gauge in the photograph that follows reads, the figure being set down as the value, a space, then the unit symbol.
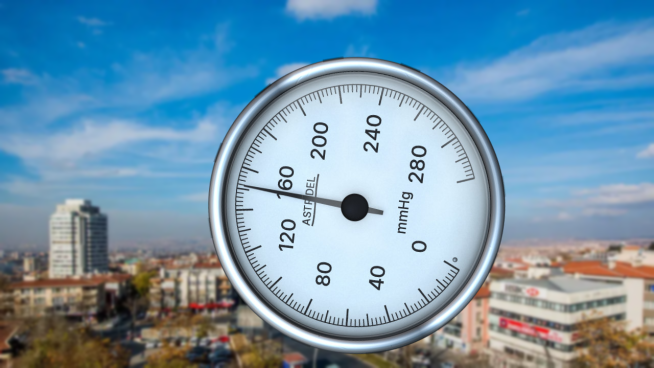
152 mmHg
